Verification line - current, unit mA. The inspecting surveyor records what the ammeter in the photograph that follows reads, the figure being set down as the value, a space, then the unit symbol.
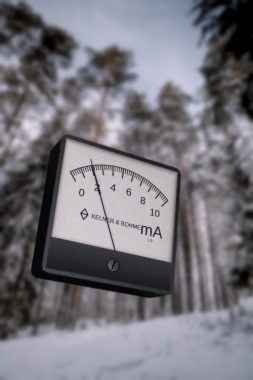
2 mA
